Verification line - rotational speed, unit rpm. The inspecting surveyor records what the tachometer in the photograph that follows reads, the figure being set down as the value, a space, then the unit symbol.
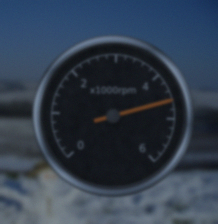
4600 rpm
